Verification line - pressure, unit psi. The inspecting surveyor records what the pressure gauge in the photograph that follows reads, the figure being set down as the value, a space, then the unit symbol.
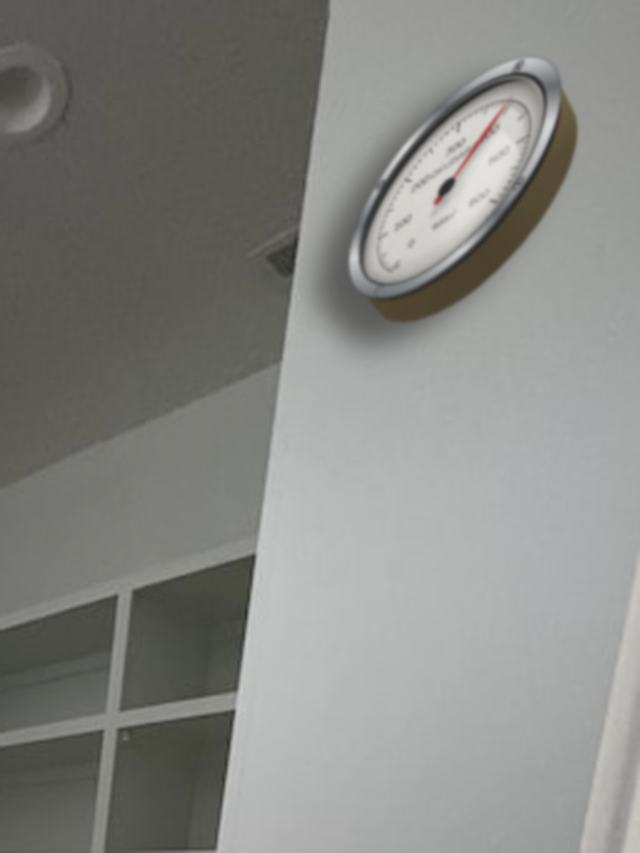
400 psi
